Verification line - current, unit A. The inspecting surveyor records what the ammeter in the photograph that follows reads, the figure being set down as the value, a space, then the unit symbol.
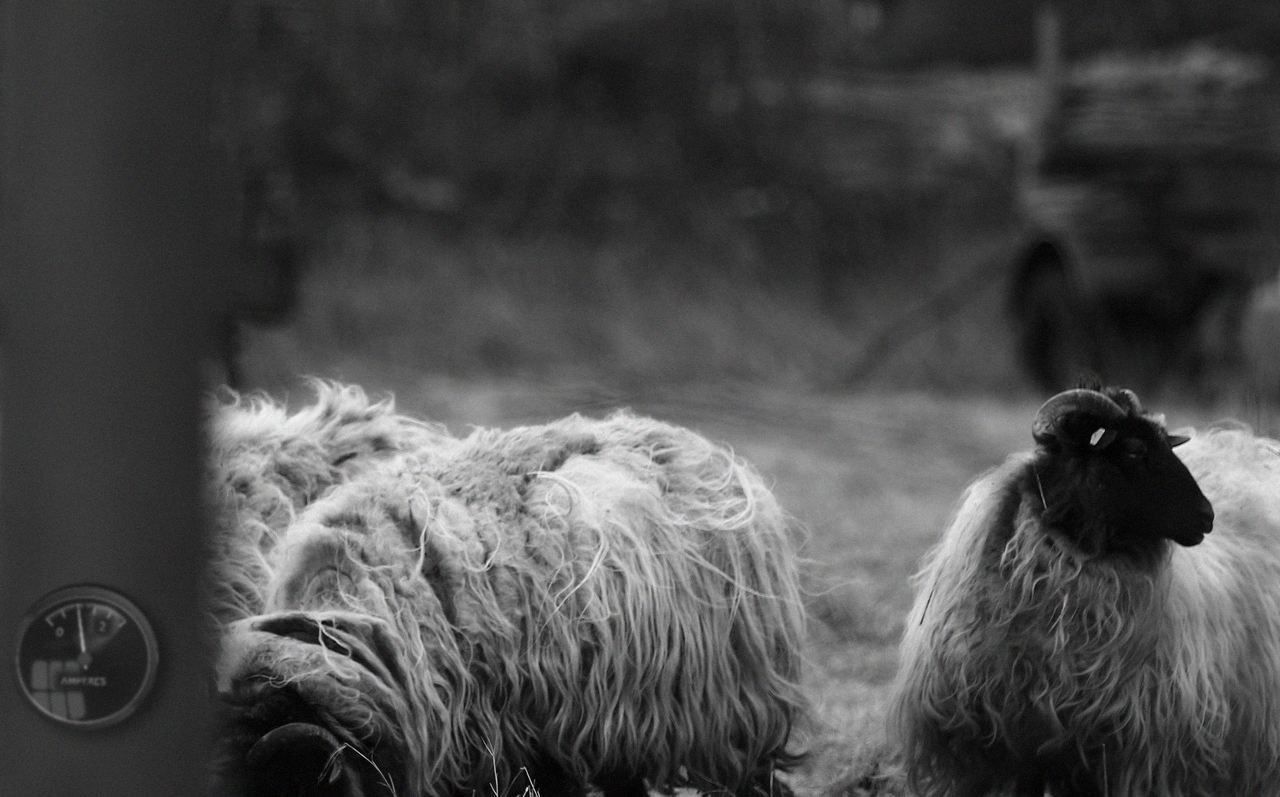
1 A
